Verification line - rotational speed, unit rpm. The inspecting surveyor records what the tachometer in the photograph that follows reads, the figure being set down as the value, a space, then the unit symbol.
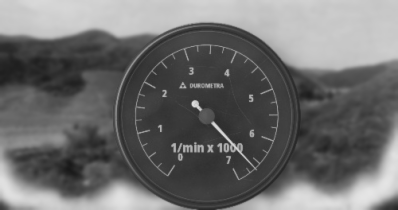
6625 rpm
